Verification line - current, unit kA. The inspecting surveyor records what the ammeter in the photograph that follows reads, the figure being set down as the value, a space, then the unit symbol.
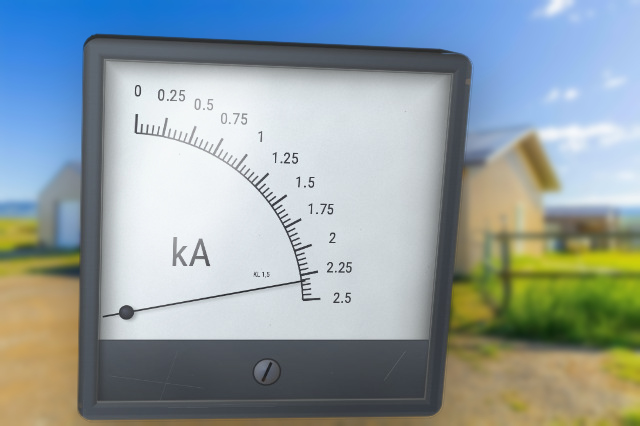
2.3 kA
